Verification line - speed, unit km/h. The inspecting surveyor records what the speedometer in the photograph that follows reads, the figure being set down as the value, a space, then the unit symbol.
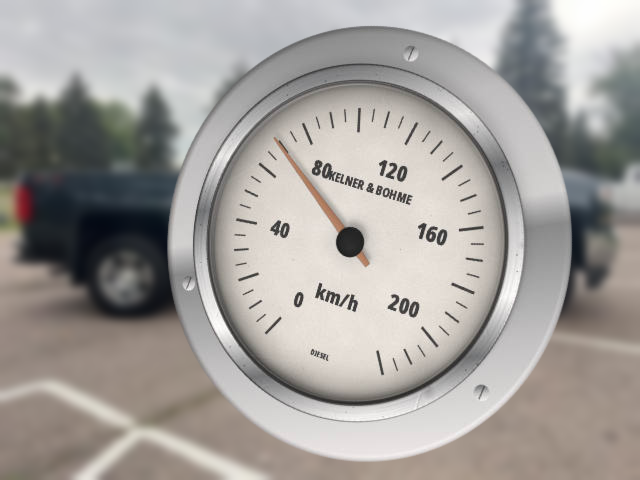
70 km/h
